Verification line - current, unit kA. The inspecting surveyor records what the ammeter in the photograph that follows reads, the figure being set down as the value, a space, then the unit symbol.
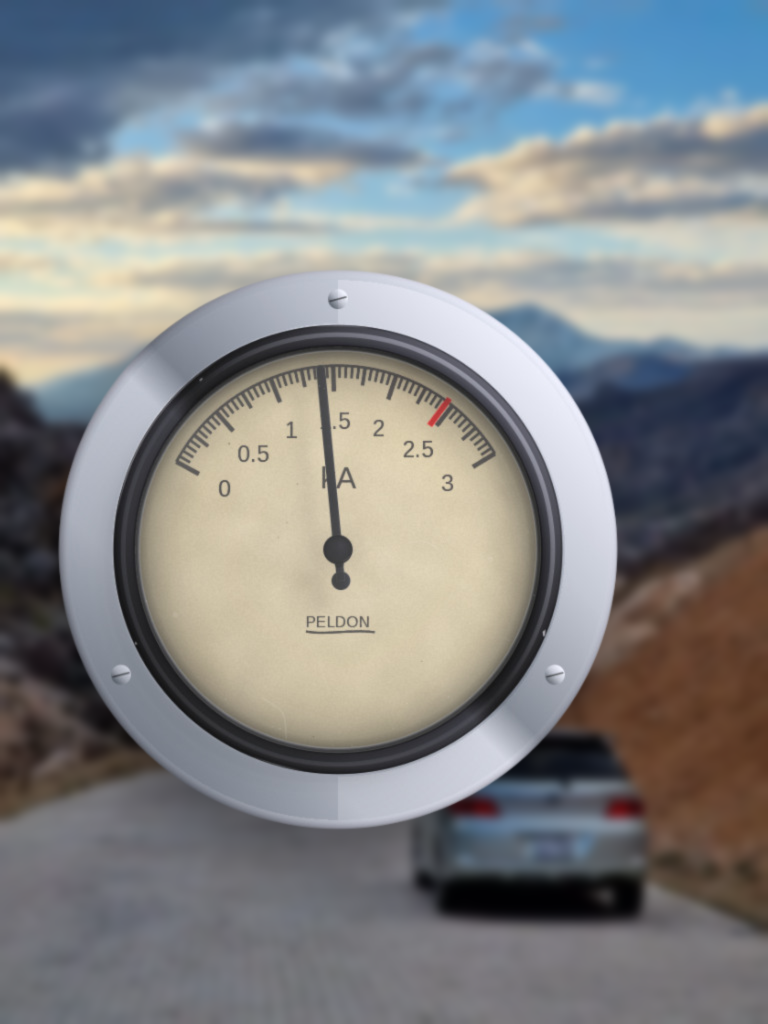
1.4 kA
